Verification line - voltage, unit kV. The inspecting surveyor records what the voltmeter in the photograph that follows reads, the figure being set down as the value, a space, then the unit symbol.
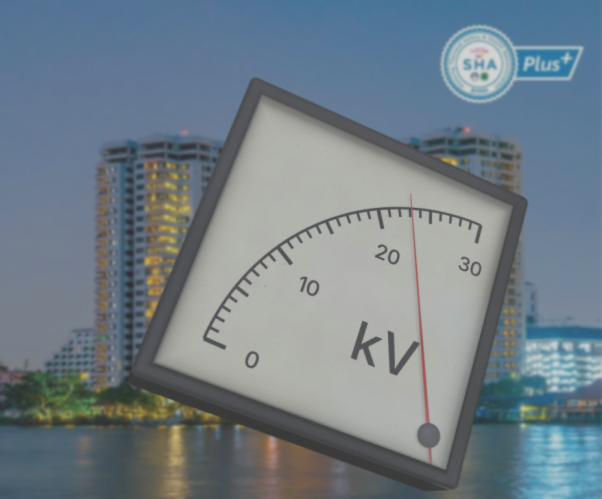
23 kV
